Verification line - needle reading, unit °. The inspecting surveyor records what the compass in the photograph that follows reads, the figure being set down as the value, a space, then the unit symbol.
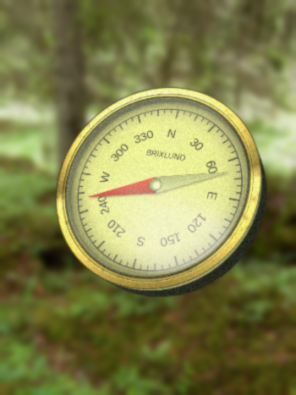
250 °
